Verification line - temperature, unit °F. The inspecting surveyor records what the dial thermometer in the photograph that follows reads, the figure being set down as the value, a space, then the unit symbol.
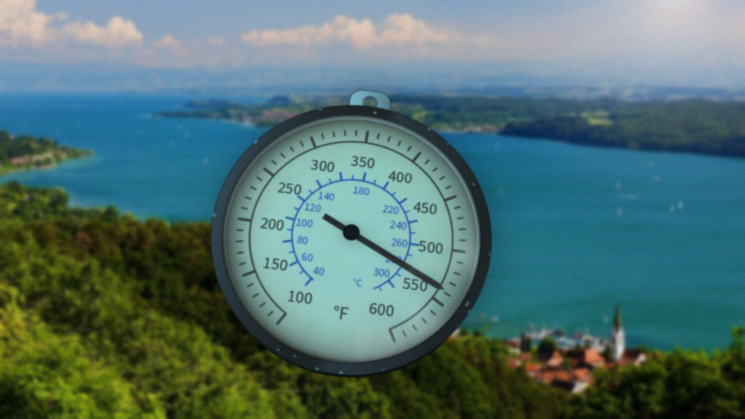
540 °F
